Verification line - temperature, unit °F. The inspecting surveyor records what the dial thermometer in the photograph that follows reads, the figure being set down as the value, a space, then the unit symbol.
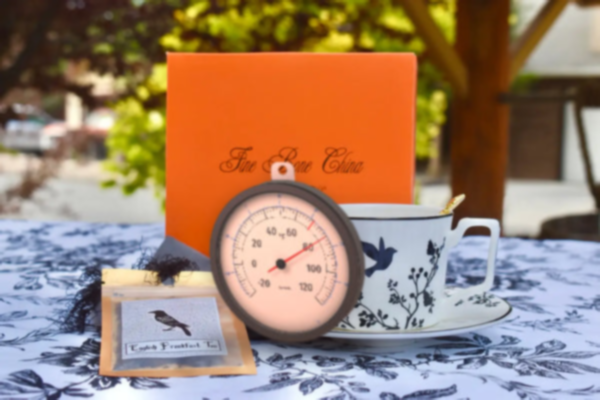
80 °F
